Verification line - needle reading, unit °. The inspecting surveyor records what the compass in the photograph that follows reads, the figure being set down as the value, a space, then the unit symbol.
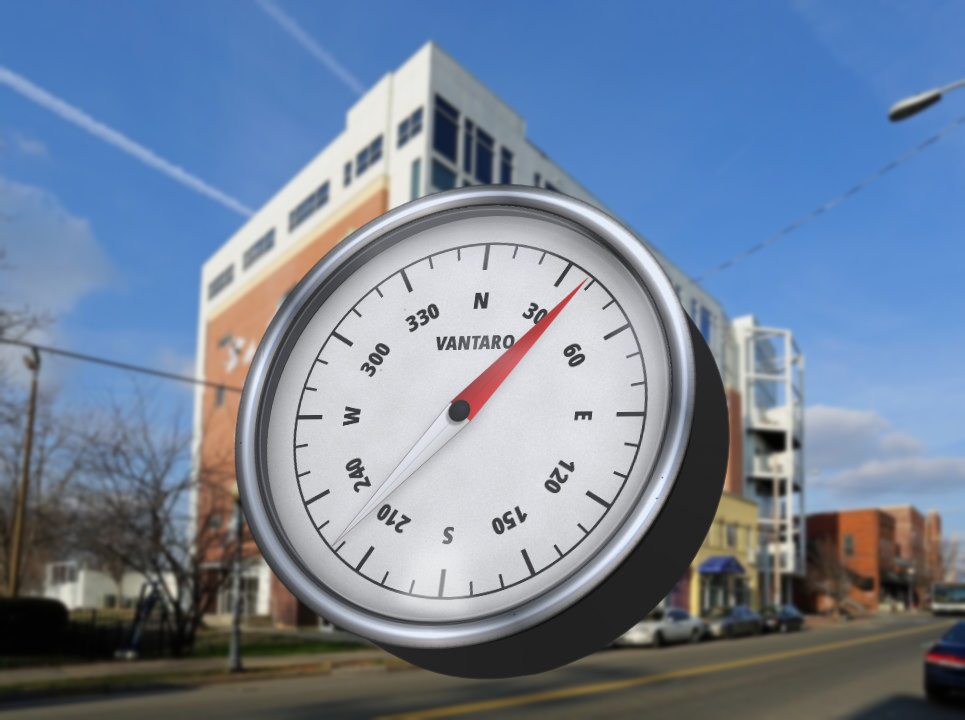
40 °
